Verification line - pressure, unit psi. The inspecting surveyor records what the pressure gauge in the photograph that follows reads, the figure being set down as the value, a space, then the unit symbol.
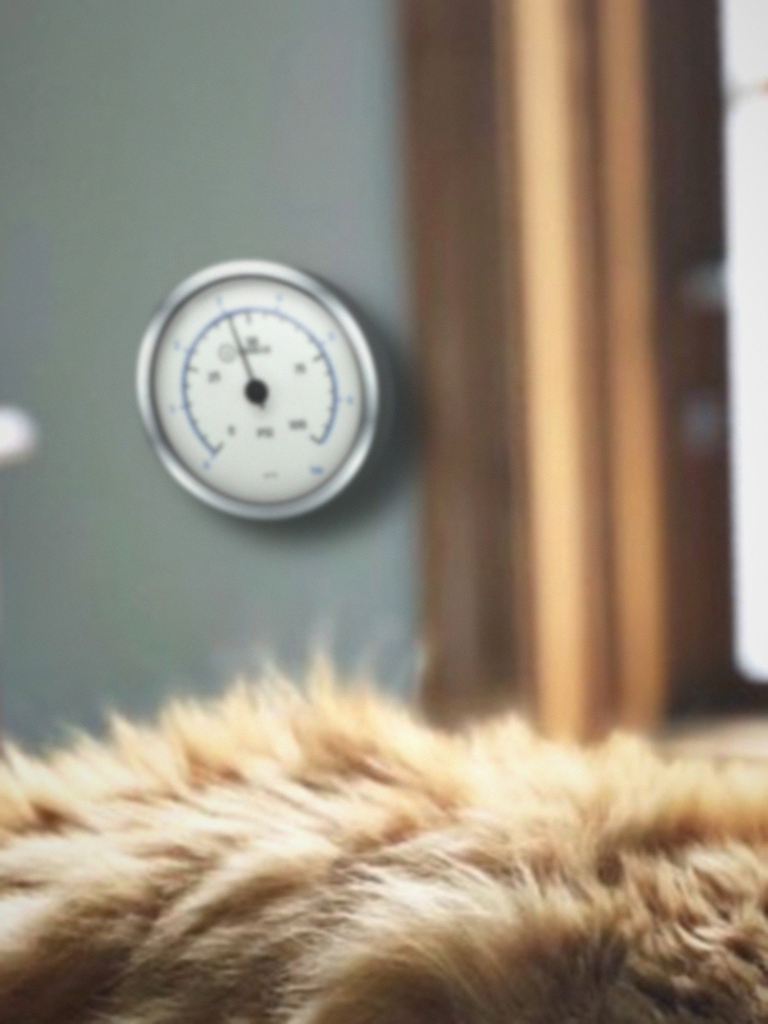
45 psi
